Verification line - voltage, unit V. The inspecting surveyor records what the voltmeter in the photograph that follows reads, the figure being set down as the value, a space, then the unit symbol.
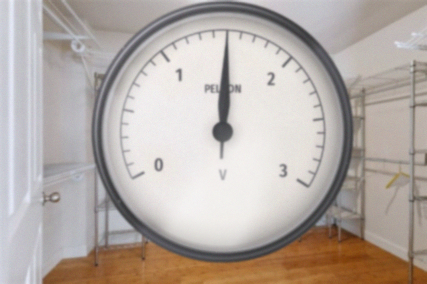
1.5 V
